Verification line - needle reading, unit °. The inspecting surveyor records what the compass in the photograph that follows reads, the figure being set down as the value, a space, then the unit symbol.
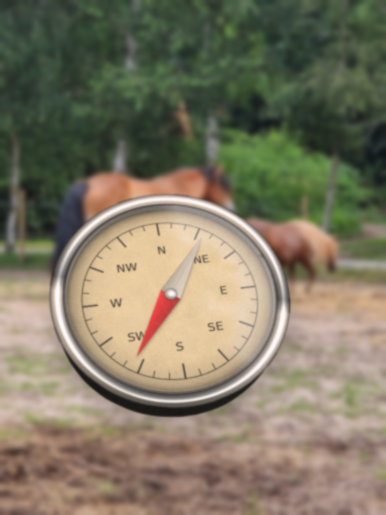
215 °
